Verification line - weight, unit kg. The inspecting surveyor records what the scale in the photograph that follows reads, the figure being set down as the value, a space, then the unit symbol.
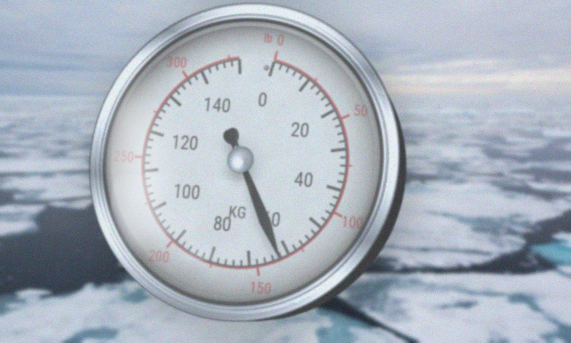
62 kg
